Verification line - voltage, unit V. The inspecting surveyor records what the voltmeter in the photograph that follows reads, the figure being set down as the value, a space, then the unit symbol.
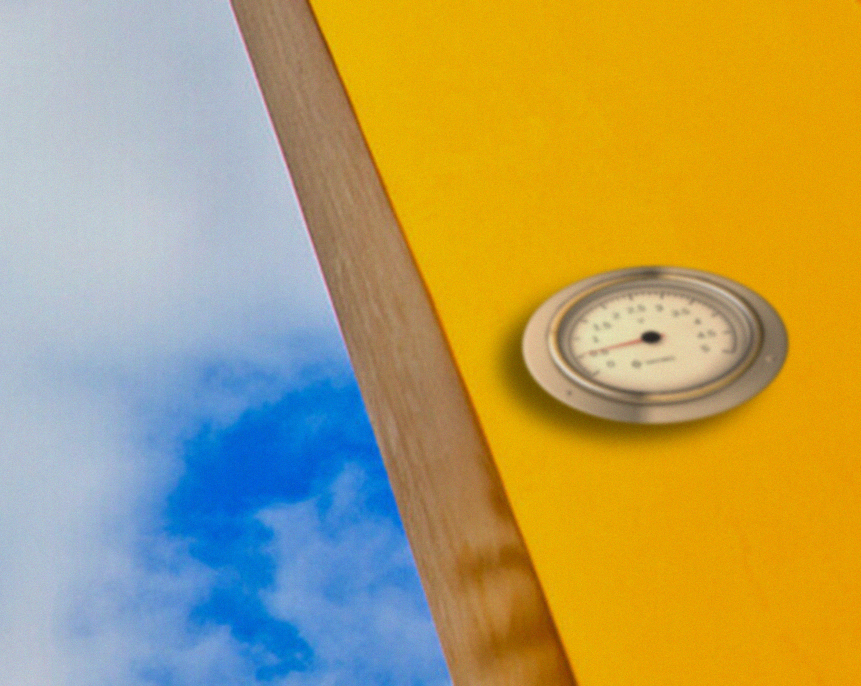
0.5 V
